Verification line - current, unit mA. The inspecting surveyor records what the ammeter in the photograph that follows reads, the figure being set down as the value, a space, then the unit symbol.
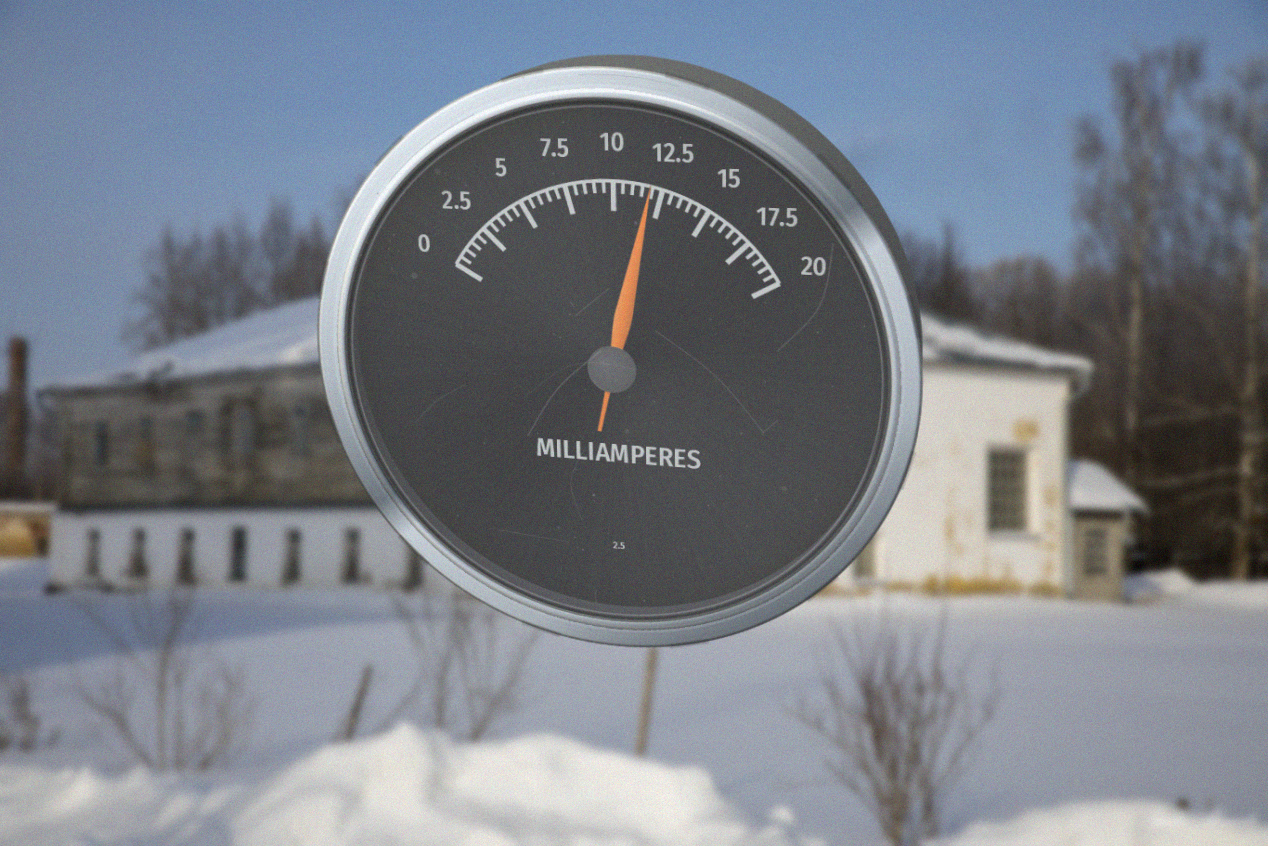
12 mA
